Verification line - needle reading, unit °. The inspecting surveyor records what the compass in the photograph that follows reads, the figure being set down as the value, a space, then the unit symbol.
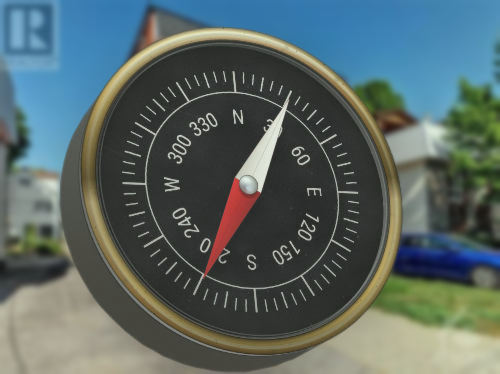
210 °
